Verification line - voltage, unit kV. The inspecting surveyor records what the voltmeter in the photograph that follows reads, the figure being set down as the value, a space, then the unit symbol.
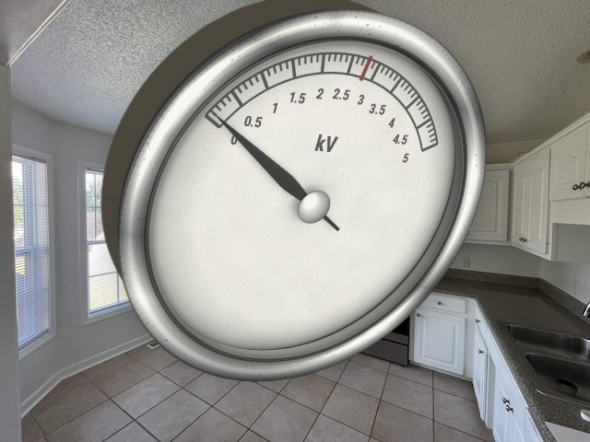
0.1 kV
